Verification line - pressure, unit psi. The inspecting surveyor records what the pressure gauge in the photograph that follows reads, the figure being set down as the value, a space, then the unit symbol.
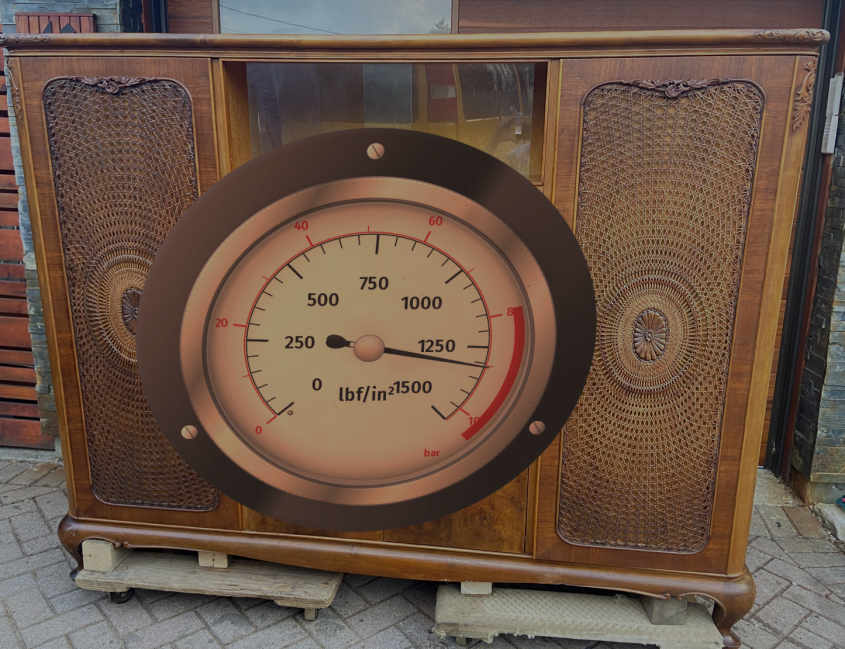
1300 psi
